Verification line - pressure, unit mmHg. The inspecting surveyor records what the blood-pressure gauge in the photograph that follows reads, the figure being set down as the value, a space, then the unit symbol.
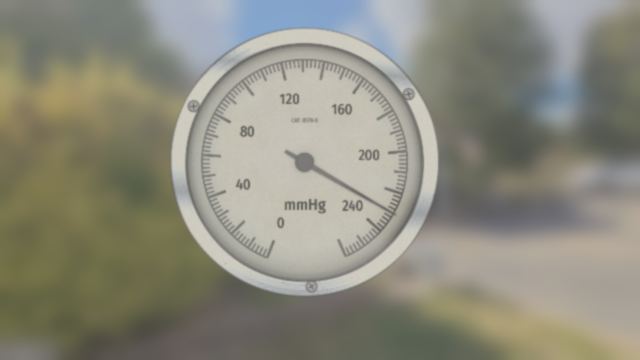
230 mmHg
